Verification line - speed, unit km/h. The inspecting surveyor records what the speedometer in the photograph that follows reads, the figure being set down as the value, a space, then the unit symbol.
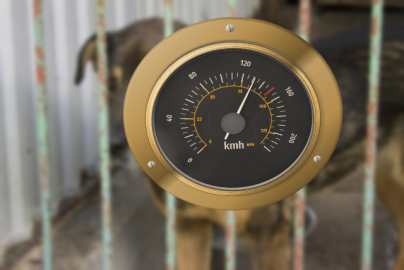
130 km/h
